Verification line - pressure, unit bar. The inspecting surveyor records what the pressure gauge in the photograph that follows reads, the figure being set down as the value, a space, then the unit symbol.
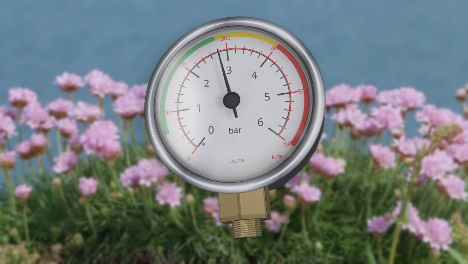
2.8 bar
